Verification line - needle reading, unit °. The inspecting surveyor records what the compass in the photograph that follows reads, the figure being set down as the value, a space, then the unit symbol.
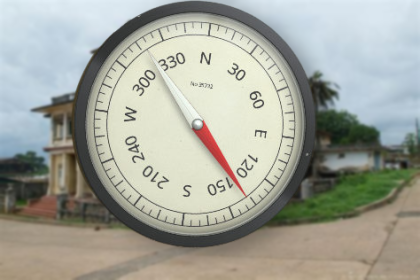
137.5 °
